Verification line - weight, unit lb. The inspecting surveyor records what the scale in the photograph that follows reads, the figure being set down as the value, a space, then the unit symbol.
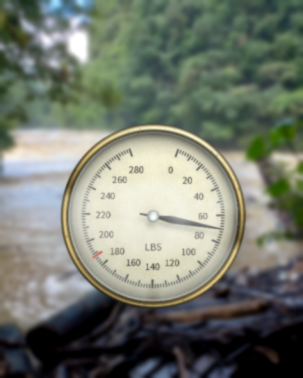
70 lb
